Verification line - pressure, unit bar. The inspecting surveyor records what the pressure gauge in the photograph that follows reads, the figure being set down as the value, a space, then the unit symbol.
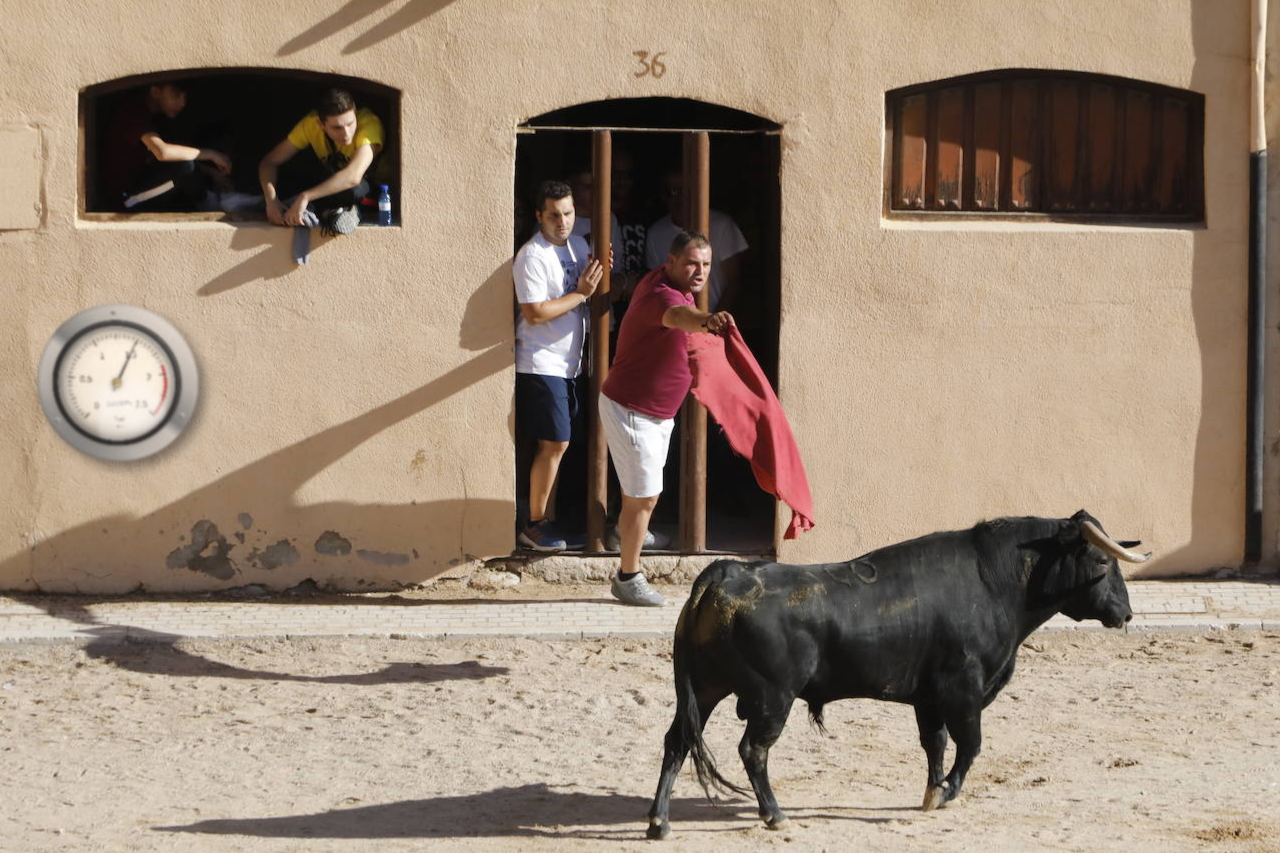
1.5 bar
